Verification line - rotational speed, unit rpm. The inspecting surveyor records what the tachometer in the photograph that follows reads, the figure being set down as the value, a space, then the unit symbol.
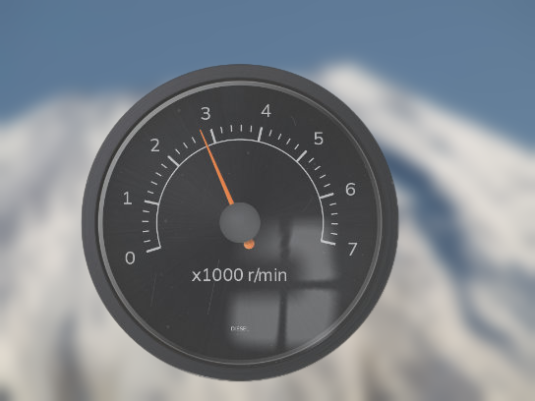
2800 rpm
